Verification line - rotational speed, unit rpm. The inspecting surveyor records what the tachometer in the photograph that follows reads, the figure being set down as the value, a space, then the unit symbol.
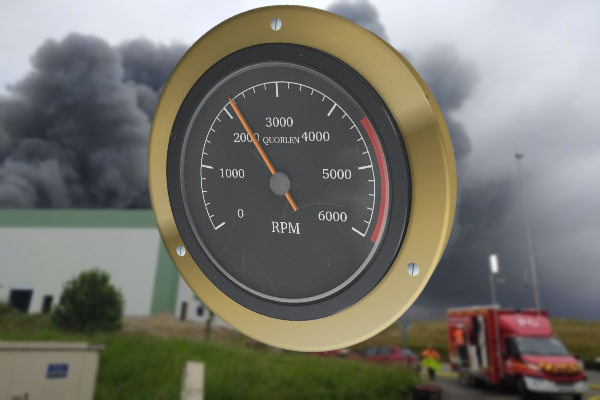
2200 rpm
